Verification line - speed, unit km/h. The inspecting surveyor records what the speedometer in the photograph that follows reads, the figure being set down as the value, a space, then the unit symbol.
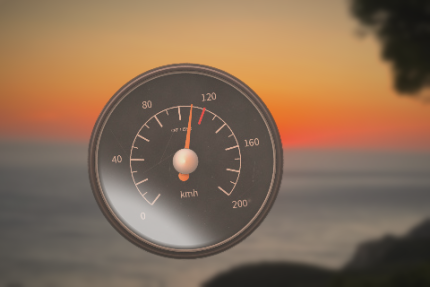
110 km/h
